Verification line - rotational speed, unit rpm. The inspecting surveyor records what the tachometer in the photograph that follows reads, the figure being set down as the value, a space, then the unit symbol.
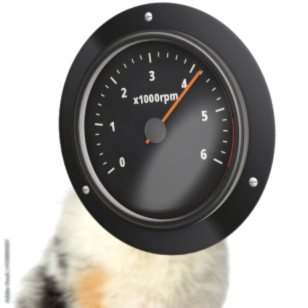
4200 rpm
